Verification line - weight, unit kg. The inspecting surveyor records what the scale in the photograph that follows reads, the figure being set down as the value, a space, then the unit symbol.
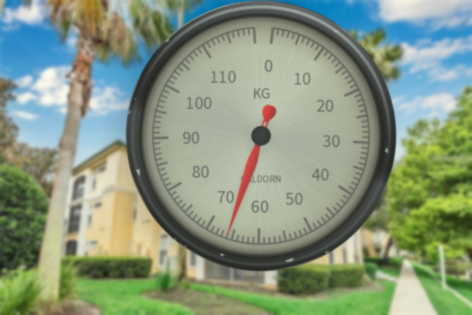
66 kg
